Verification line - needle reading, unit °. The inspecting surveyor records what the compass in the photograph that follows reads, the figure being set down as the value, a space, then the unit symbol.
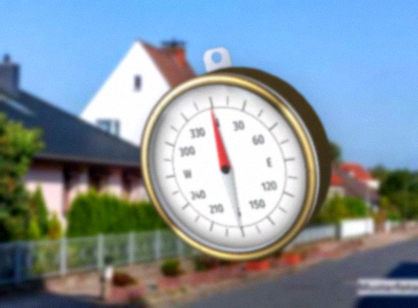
0 °
